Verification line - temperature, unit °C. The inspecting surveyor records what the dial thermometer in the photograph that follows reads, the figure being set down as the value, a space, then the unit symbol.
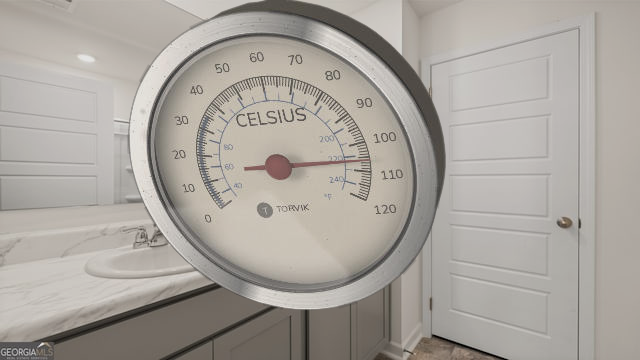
105 °C
